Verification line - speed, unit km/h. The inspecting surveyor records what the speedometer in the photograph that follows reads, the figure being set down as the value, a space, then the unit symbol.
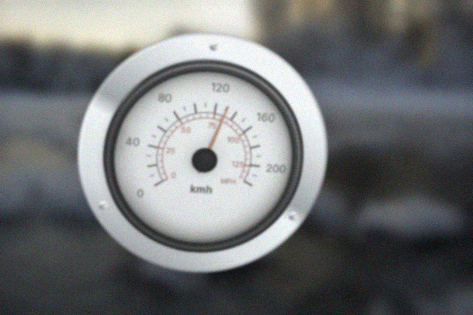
130 km/h
